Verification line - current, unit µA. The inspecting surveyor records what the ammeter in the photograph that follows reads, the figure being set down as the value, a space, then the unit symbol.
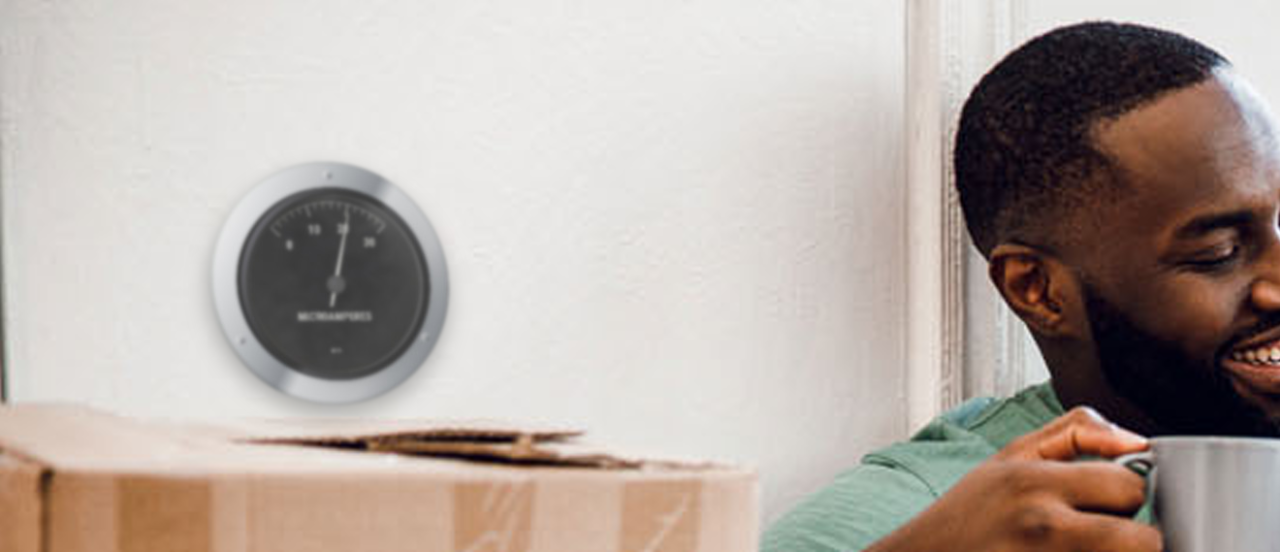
20 µA
